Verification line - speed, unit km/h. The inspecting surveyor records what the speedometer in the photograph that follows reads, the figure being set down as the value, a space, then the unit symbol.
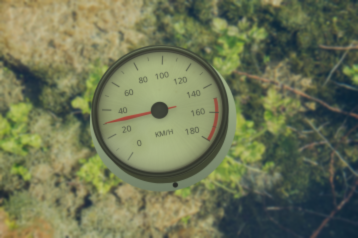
30 km/h
